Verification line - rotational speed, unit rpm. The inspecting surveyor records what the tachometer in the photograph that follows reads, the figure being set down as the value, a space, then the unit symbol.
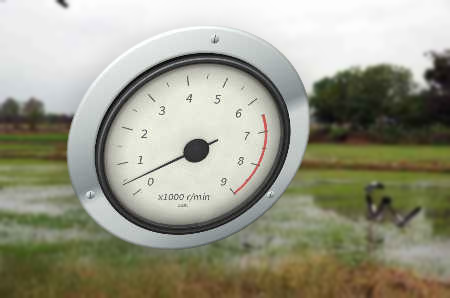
500 rpm
